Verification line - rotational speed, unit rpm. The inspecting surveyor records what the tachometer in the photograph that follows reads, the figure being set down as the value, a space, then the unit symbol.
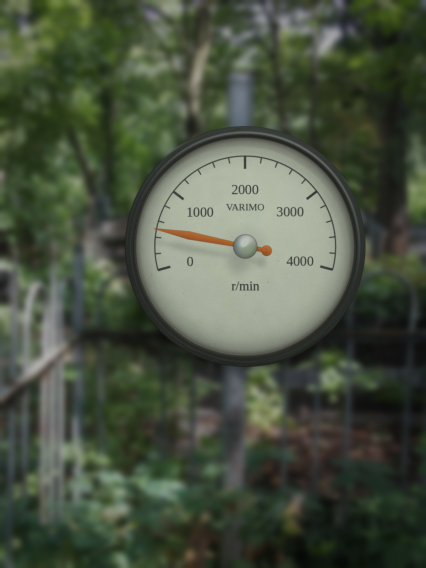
500 rpm
